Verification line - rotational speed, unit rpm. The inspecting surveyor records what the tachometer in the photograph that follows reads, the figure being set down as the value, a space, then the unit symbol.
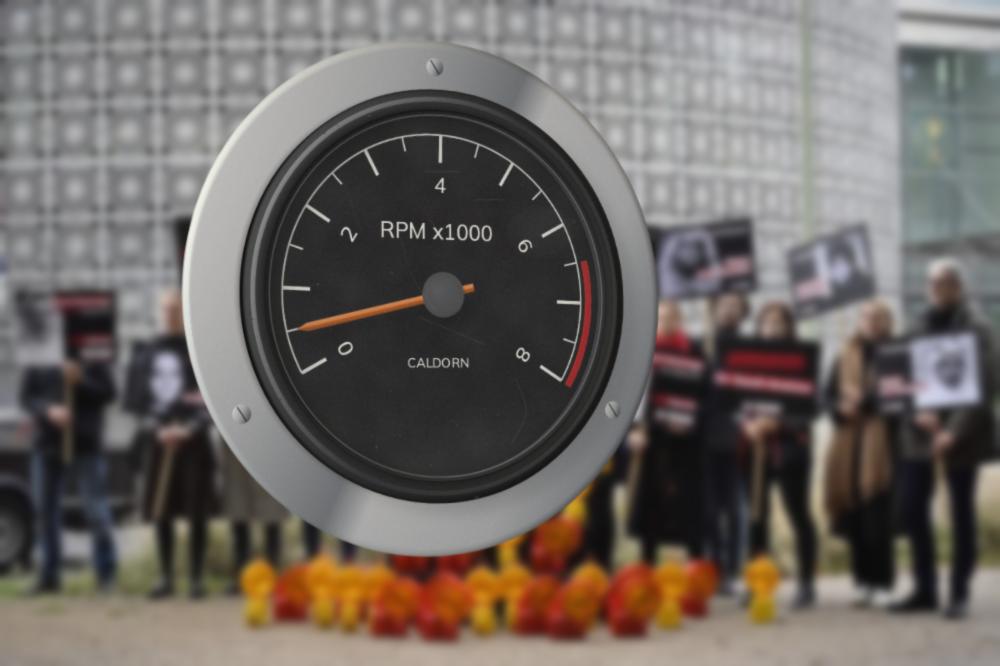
500 rpm
